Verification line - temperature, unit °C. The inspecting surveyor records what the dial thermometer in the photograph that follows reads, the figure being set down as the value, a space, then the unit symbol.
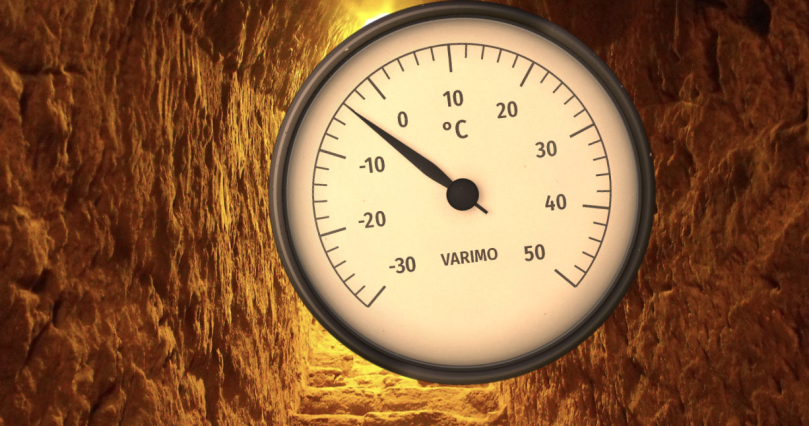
-4 °C
